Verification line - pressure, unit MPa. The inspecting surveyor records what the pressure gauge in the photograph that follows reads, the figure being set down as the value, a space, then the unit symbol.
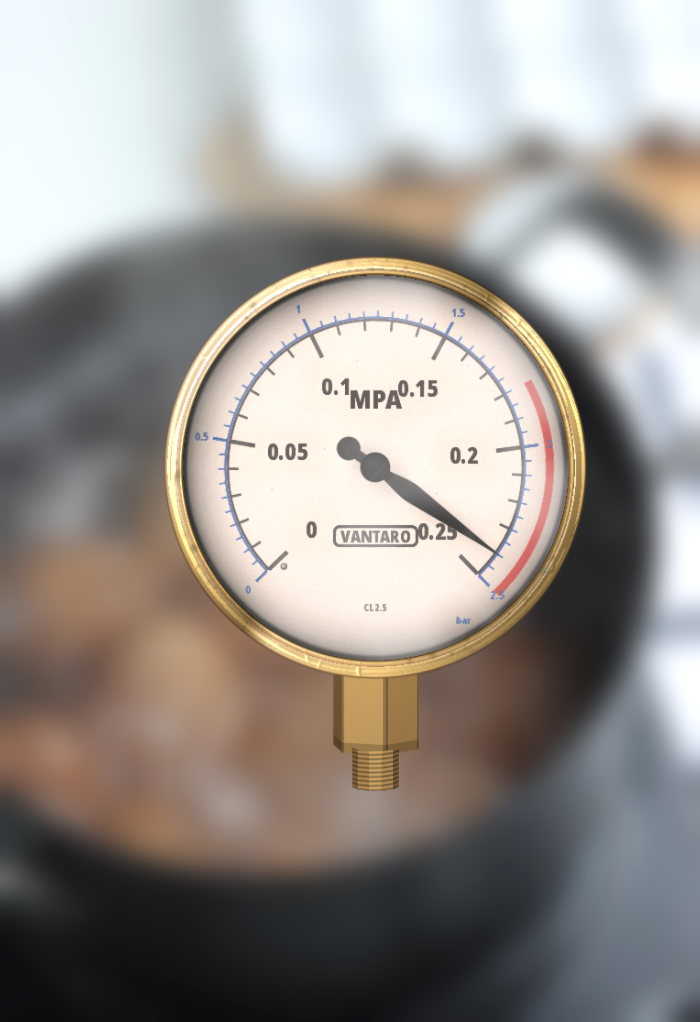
0.24 MPa
